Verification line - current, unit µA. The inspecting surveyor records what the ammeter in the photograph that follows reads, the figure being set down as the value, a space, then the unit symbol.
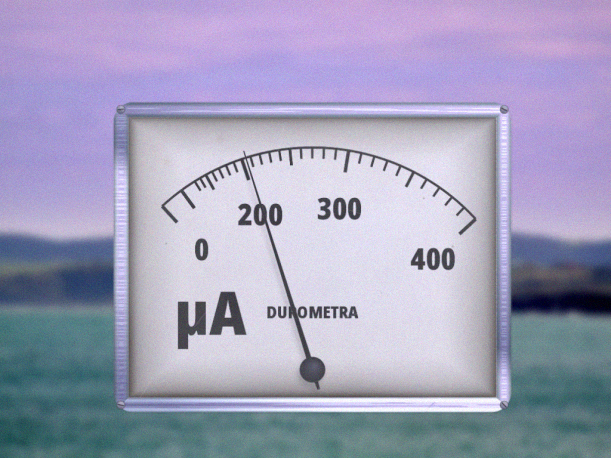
205 µA
